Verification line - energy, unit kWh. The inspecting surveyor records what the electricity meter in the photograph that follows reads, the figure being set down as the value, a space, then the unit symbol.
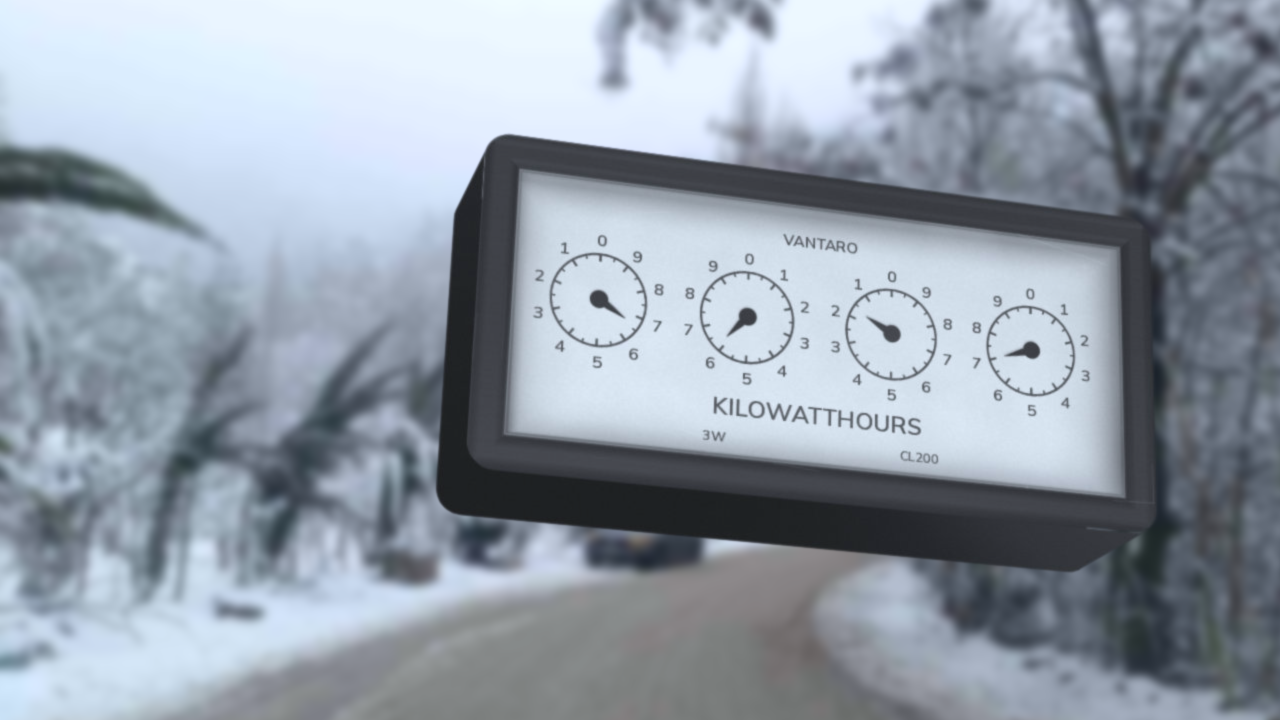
6617 kWh
